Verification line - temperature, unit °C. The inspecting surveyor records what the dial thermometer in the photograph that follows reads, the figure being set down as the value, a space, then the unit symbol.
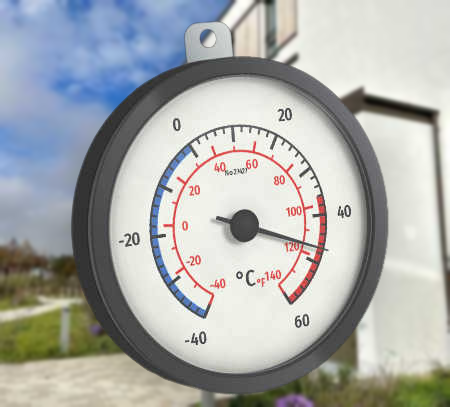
47 °C
